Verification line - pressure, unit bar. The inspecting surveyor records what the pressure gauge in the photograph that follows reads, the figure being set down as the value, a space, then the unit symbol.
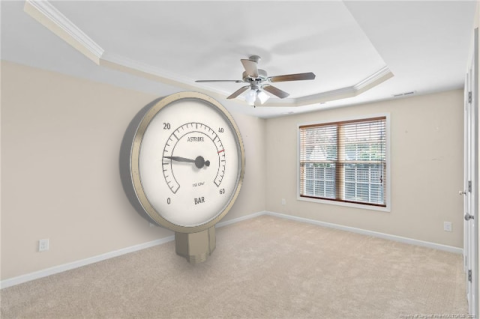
12 bar
